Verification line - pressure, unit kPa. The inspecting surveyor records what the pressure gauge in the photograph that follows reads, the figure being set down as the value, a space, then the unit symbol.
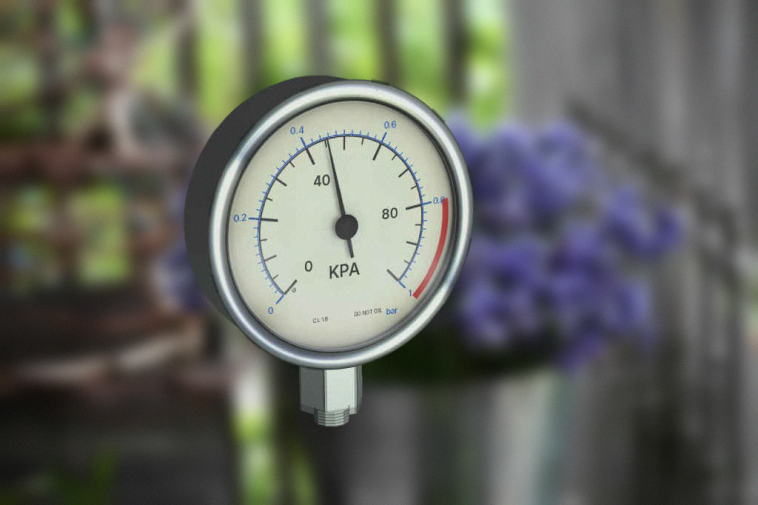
45 kPa
